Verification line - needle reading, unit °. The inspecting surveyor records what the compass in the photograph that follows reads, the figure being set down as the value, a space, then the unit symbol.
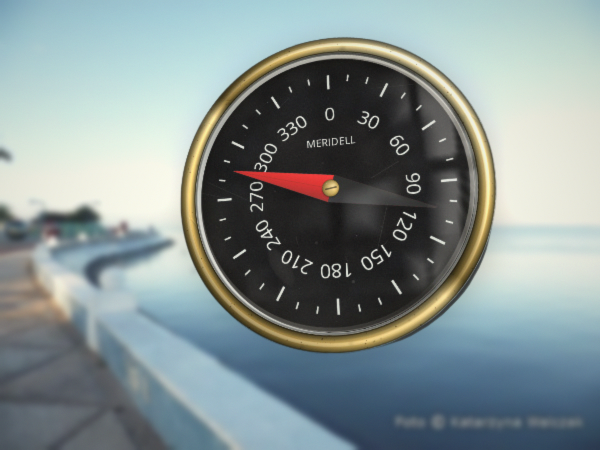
285 °
